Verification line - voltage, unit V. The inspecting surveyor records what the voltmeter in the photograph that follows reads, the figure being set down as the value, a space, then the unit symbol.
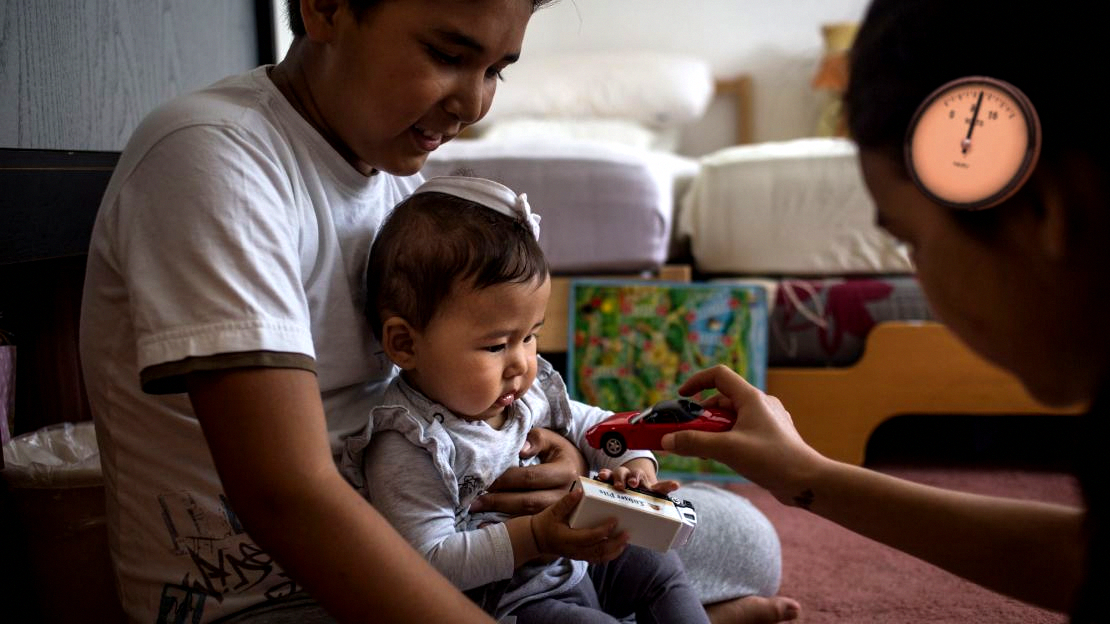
10 V
